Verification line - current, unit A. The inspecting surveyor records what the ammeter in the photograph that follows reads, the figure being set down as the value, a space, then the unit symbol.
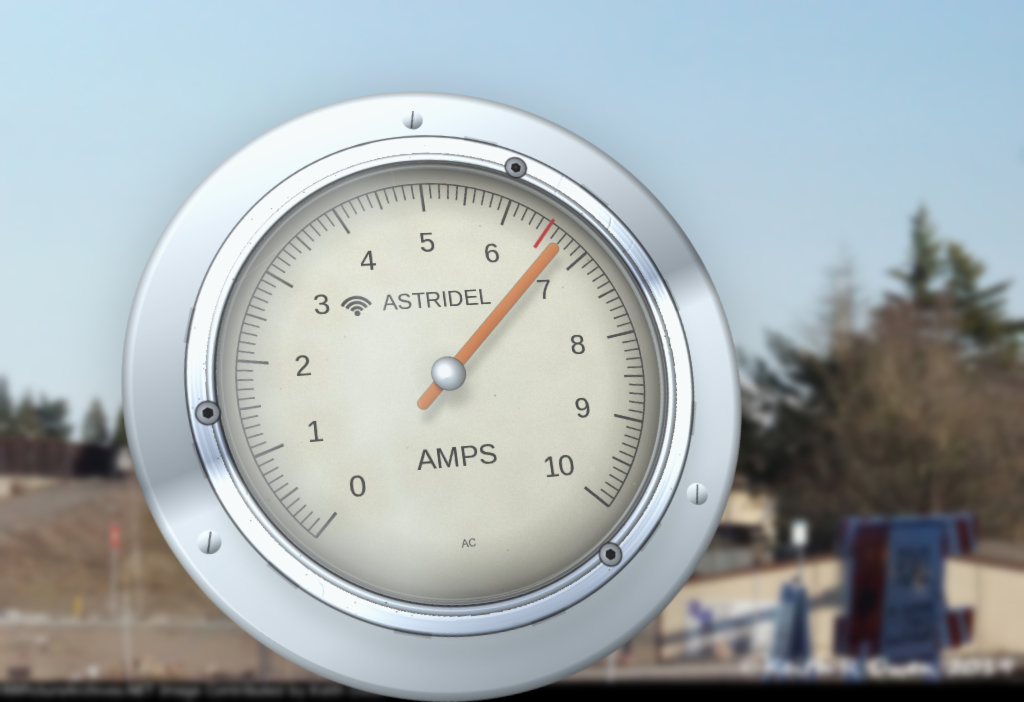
6.7 A
